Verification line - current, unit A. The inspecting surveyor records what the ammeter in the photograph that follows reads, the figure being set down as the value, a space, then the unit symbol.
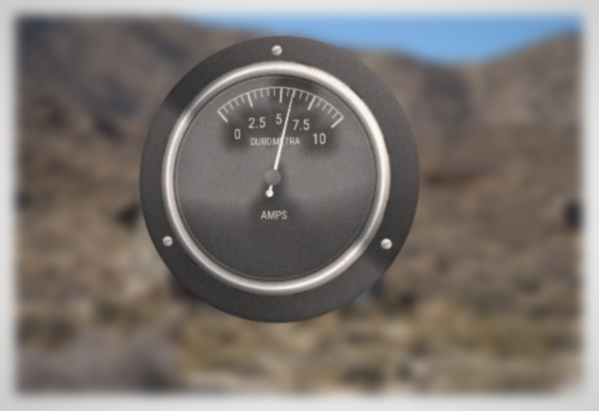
6 A
